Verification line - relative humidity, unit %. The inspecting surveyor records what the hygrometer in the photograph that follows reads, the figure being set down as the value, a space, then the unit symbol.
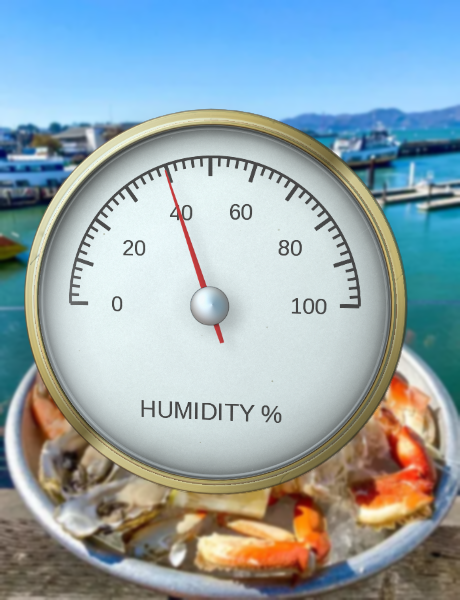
40 %
